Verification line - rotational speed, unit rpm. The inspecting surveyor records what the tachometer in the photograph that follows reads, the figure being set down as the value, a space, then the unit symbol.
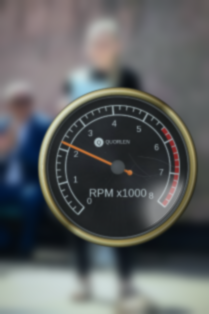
2200 rpm
